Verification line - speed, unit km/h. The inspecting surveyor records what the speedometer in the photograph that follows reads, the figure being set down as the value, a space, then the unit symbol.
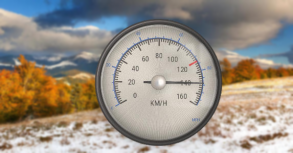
140 km/h
